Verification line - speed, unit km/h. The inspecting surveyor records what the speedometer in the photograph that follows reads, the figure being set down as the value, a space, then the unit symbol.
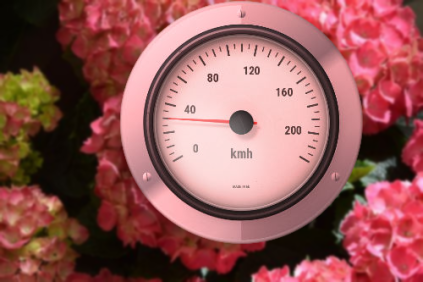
30 km/h
